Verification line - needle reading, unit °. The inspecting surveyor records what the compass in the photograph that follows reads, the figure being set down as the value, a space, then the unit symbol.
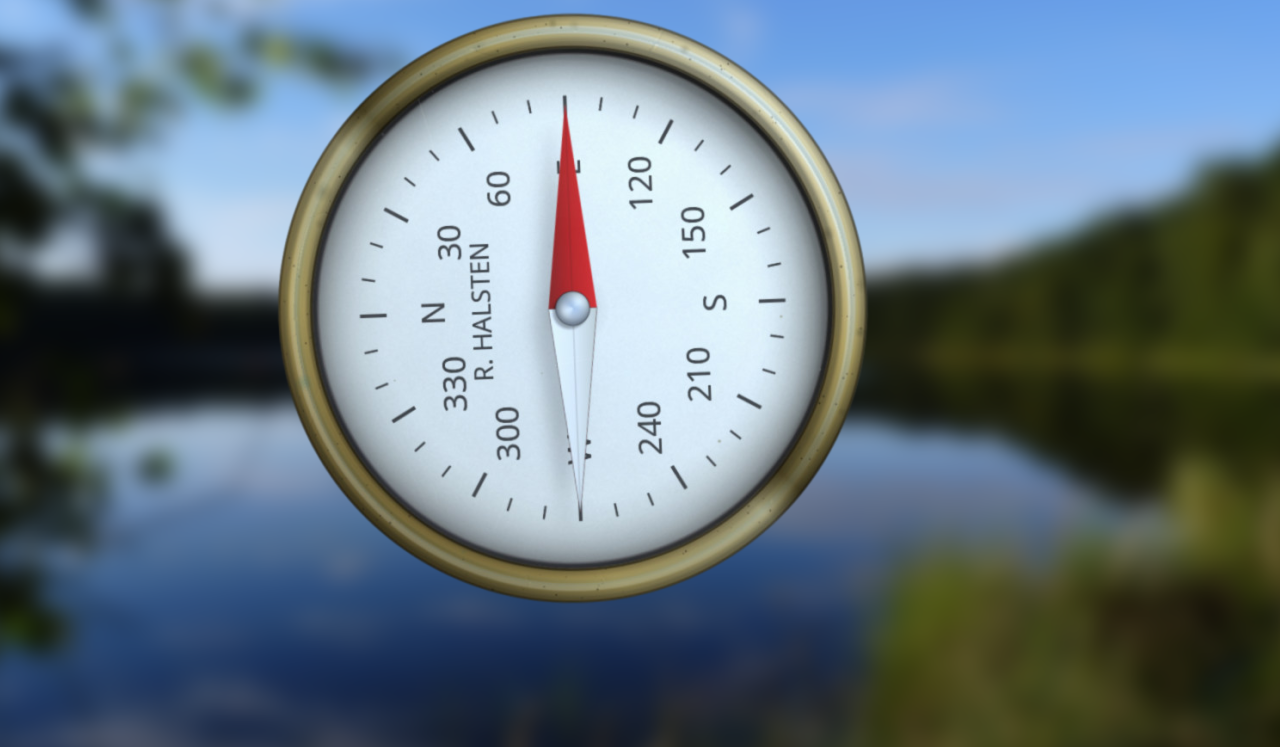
90 °
